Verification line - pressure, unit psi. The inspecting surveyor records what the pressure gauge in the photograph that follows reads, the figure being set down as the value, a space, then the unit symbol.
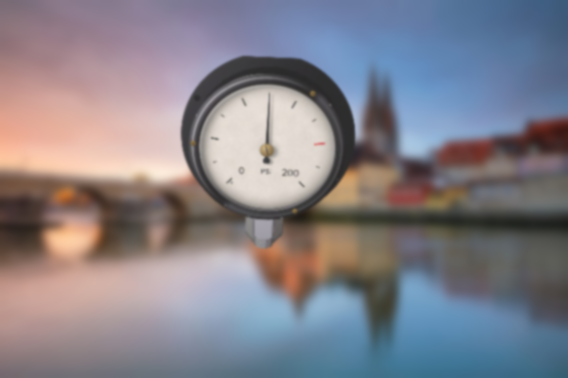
100 psi
